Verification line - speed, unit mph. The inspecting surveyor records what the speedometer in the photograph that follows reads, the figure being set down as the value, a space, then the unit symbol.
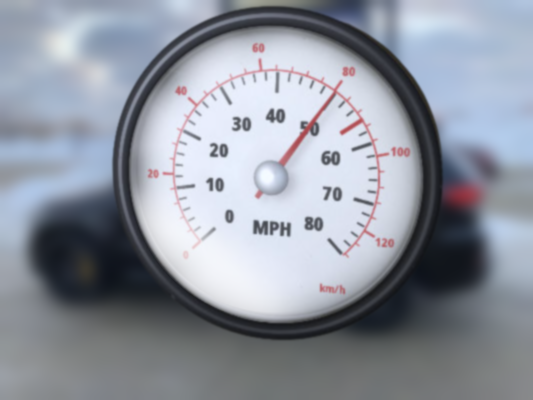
50 mph
